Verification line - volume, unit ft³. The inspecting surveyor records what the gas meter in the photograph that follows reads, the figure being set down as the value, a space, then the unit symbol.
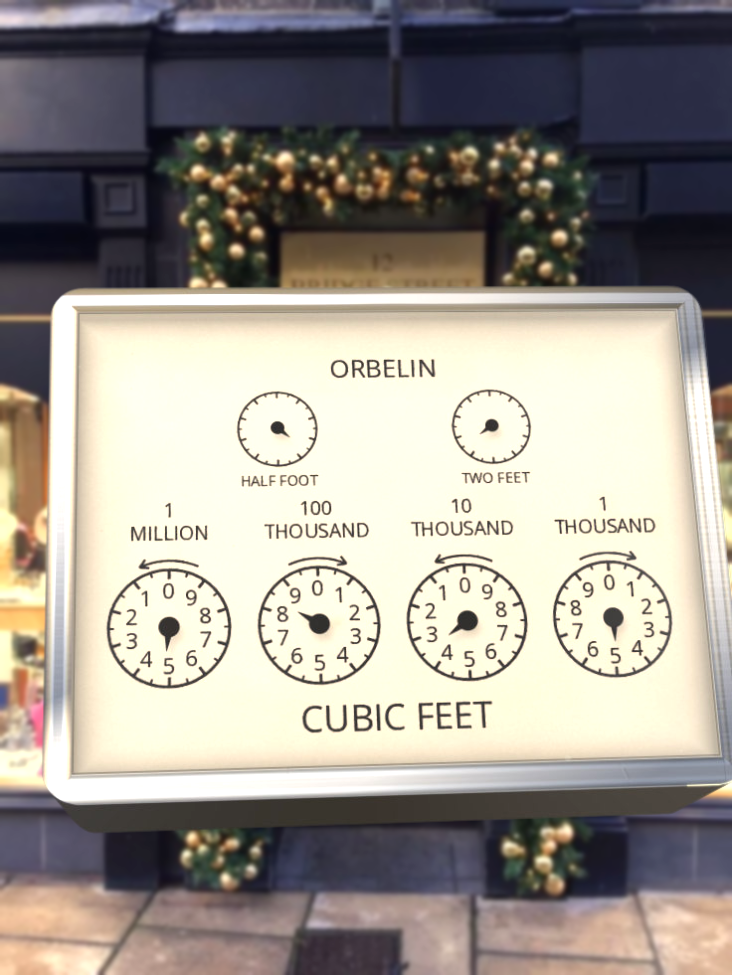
483500 ft³
